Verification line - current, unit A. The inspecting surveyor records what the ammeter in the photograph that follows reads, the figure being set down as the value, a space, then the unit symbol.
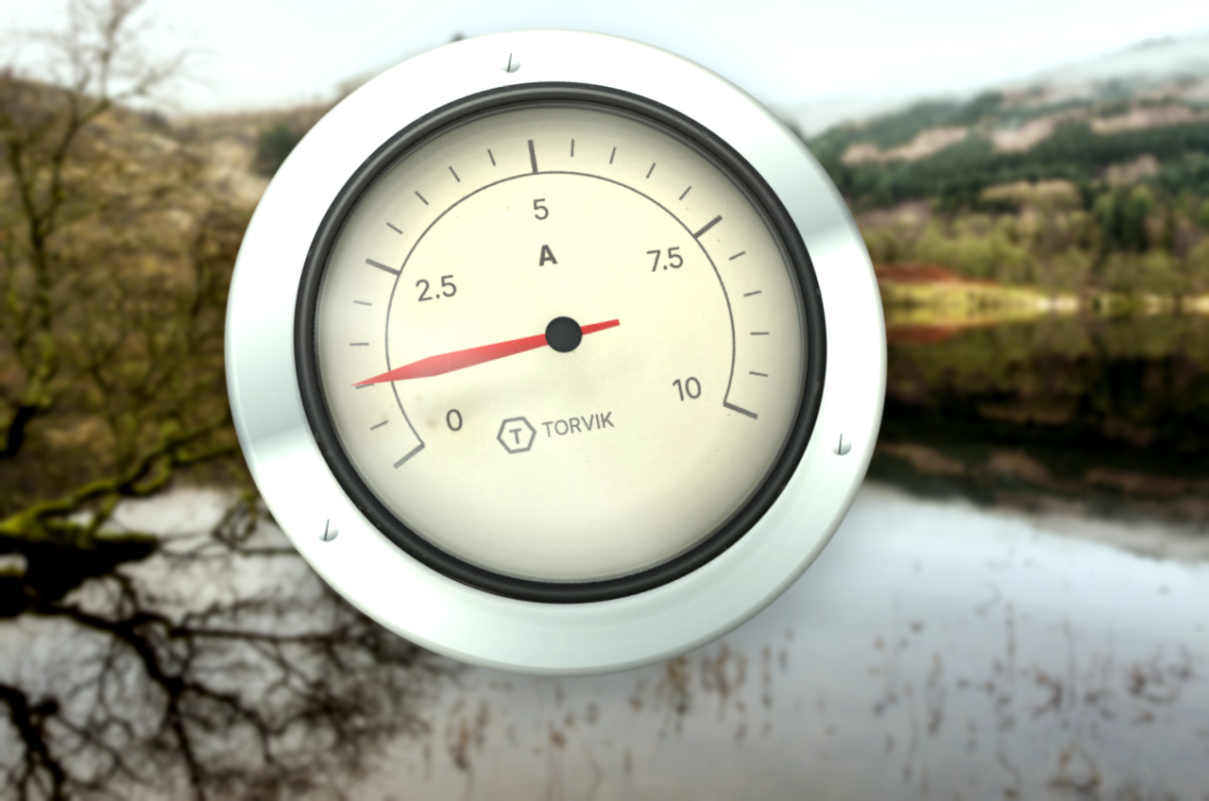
1 A
